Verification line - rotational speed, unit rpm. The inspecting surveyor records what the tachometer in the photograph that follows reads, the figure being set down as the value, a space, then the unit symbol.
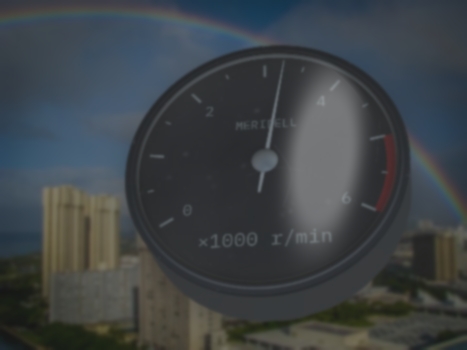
3250 rpm
